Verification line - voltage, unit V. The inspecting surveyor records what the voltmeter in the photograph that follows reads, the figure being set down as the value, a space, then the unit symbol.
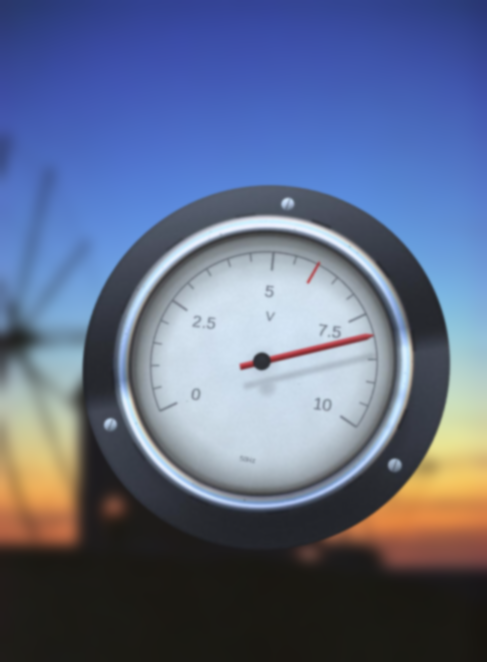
8 V
